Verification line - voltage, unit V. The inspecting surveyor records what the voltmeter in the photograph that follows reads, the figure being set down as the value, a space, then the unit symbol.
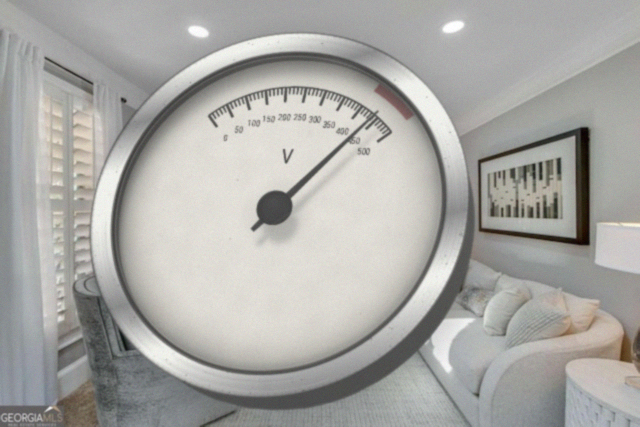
450 V
